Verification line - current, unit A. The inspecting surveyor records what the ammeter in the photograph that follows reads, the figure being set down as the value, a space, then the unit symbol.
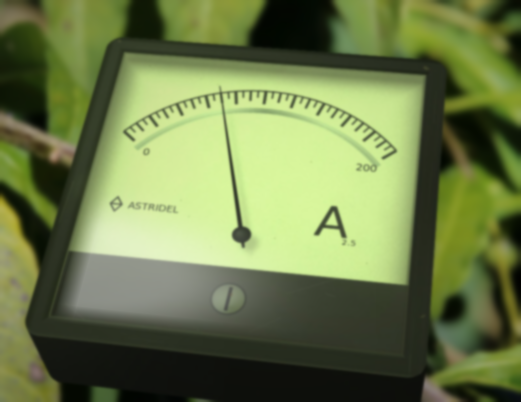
70 A
